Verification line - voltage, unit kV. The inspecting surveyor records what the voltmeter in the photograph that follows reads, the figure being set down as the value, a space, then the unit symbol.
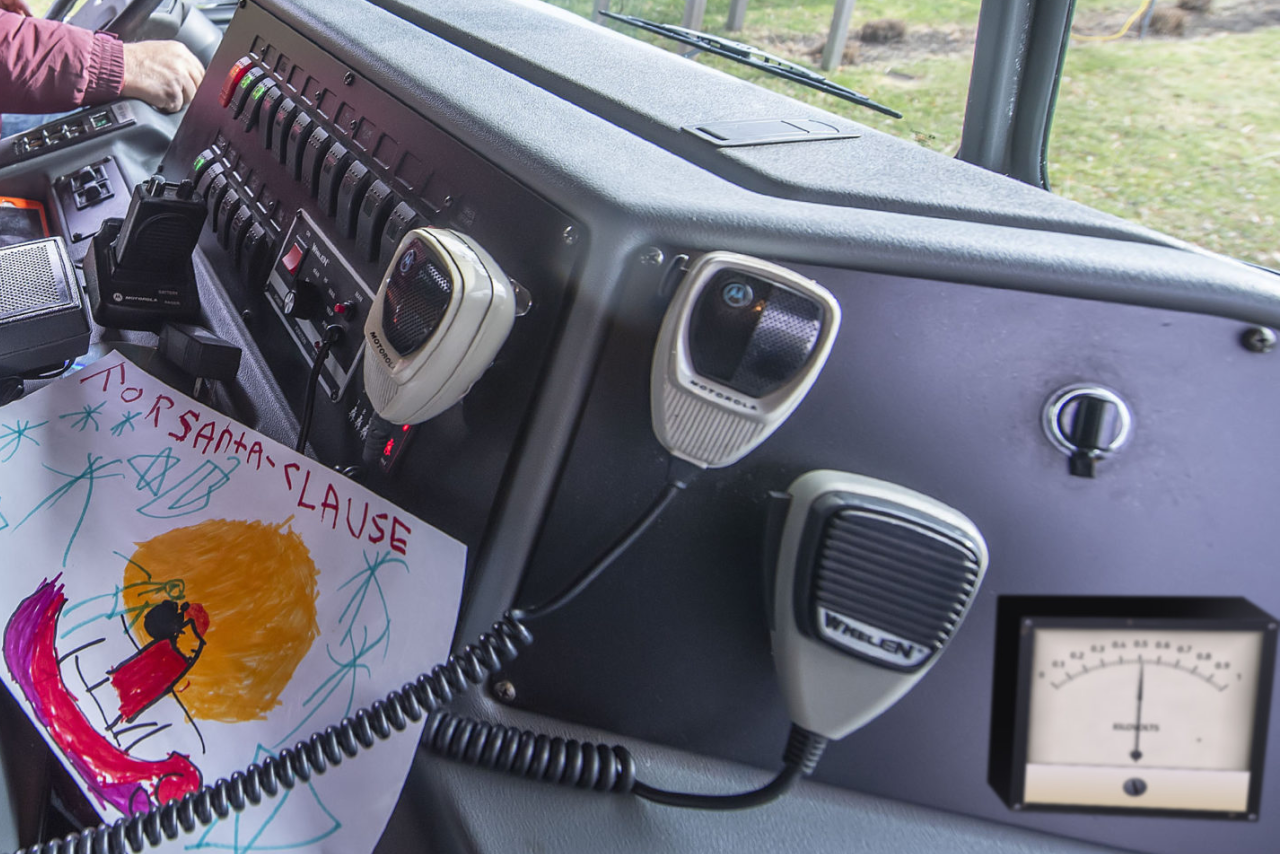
0.5 kV
